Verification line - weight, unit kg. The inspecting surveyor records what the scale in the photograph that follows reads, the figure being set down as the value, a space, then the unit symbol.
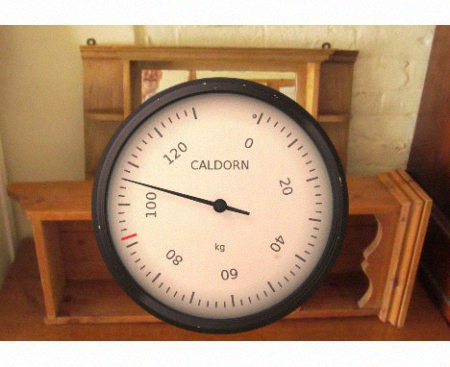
106 kg
